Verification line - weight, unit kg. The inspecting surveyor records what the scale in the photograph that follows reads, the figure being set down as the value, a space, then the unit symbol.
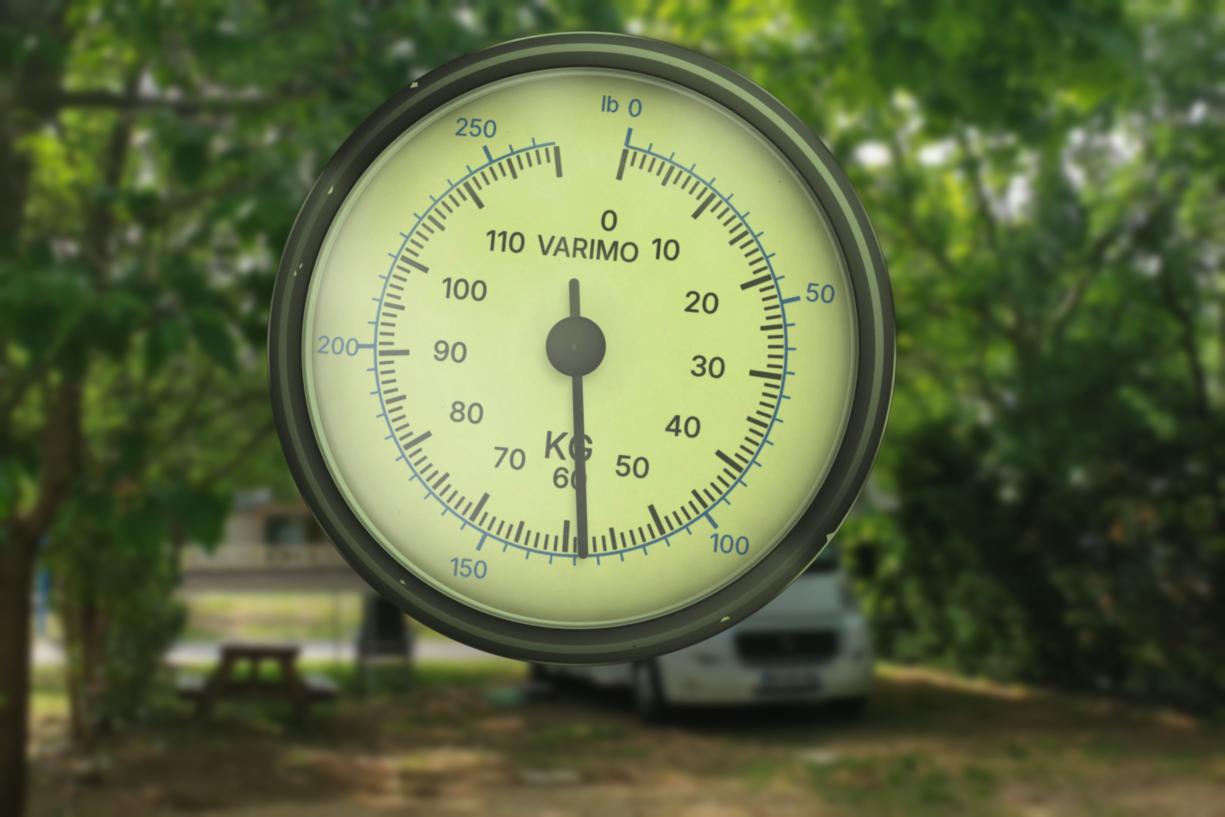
58 kg
